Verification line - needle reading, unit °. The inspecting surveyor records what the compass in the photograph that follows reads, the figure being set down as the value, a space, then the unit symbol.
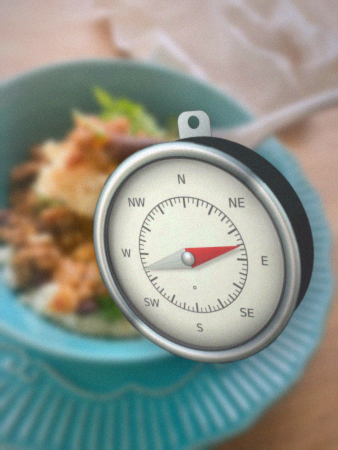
75 °
